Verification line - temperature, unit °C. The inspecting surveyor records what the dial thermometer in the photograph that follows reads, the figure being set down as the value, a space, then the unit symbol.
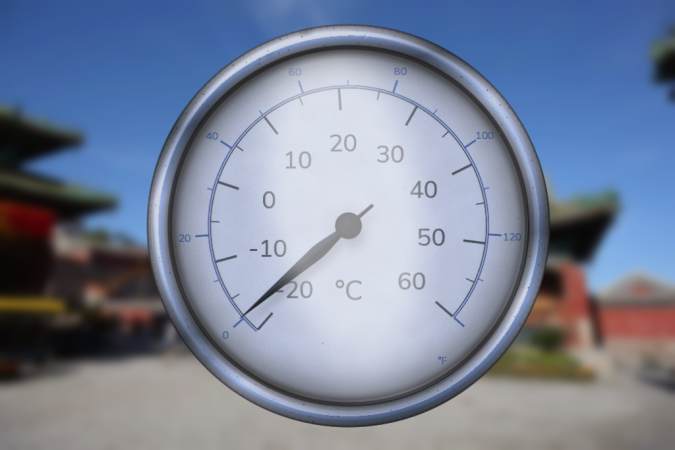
-17.5 °C
